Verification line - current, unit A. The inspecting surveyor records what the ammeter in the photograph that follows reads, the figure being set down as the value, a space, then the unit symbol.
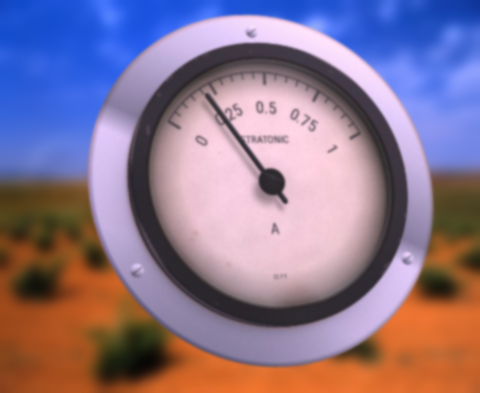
0.2 A
